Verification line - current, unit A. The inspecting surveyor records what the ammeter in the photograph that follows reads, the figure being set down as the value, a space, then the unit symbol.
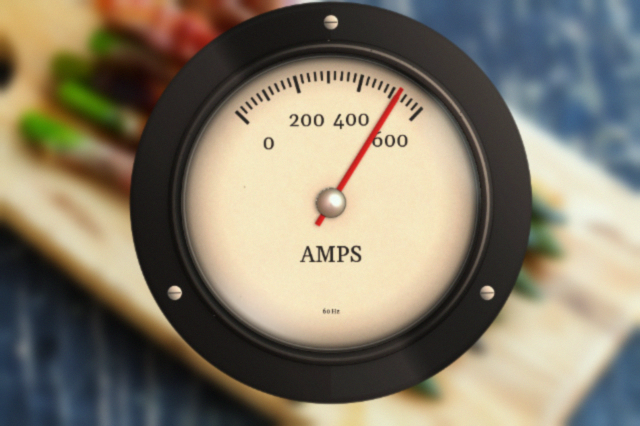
520 A
